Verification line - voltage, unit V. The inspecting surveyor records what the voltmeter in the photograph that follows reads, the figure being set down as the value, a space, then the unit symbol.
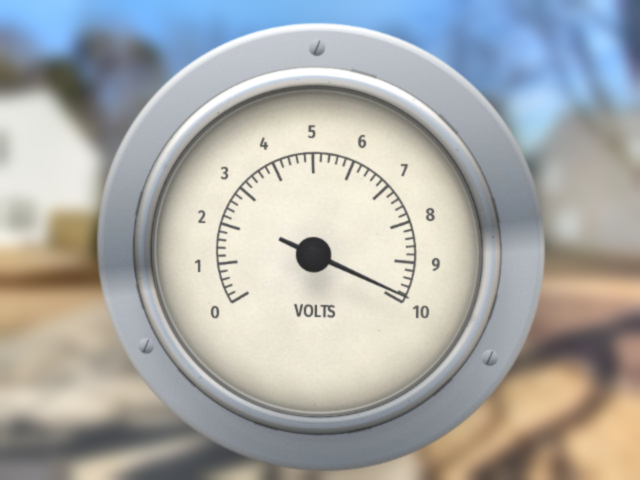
9.8 V
